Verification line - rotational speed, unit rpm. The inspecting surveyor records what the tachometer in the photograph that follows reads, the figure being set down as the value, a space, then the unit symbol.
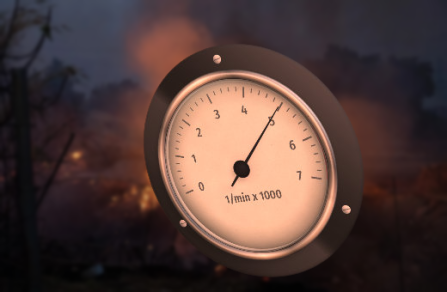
5000 rpm
